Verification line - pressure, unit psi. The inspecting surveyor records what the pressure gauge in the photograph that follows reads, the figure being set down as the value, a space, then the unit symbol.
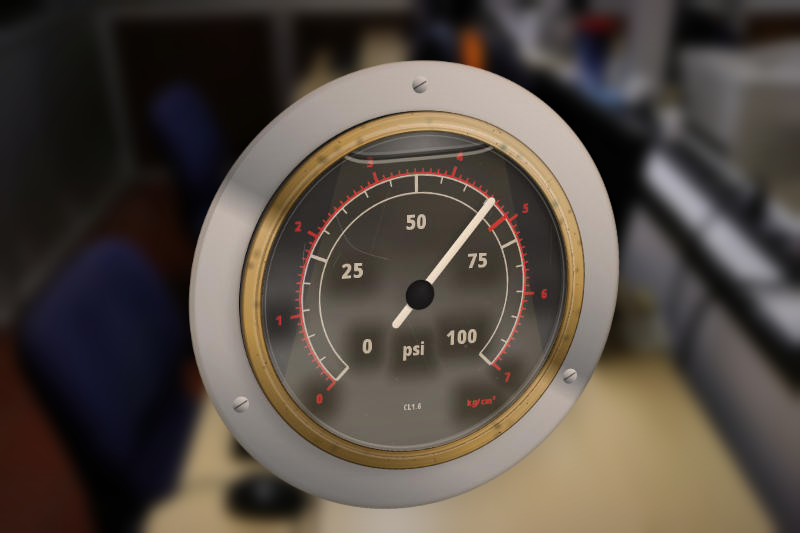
65 psi
